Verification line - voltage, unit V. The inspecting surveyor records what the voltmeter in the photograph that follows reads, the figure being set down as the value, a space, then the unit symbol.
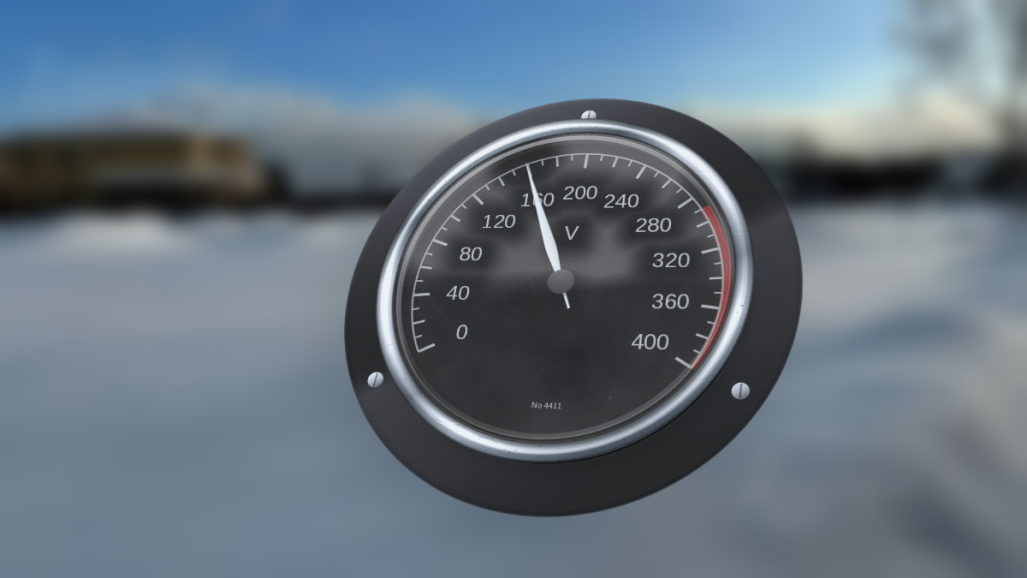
160 V
